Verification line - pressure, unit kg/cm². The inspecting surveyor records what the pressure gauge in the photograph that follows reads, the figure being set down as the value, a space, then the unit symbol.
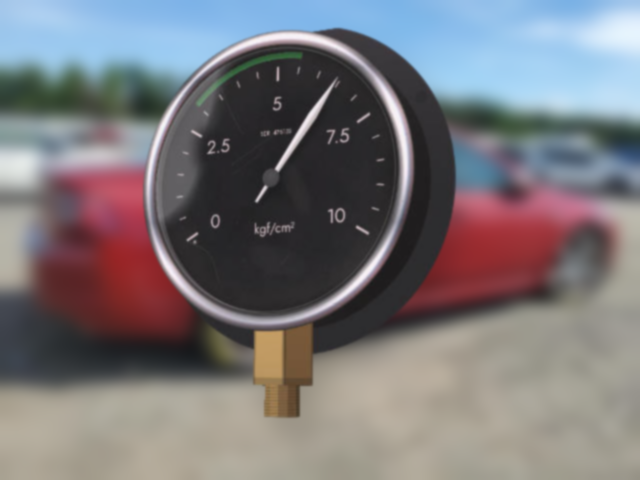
6.5 kg/cm²
